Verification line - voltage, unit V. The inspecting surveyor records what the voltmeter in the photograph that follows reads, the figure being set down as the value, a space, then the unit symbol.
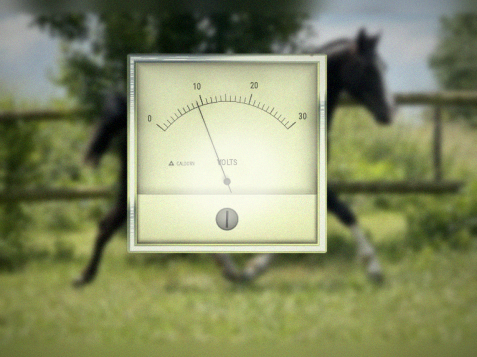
9 V
